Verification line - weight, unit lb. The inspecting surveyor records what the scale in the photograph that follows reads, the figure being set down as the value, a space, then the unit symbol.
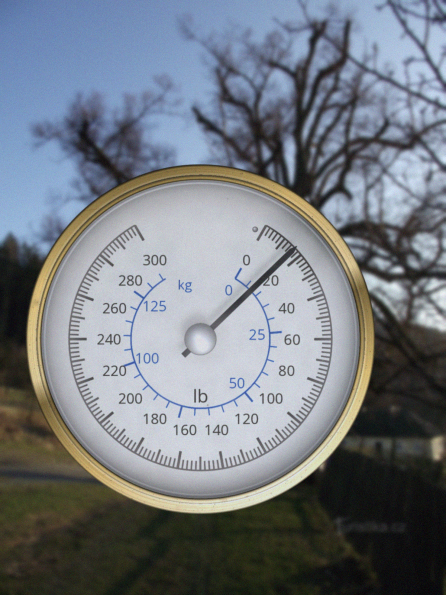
16 lb
